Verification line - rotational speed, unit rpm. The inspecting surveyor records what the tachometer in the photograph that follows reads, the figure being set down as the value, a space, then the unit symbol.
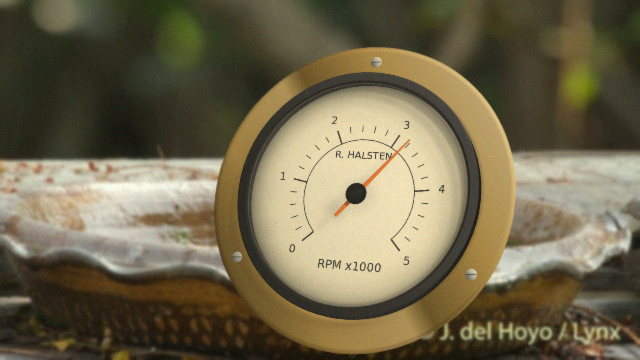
3200 rpm
